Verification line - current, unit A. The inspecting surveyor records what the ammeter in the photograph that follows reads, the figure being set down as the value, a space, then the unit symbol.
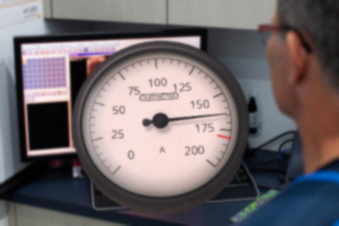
165 A
